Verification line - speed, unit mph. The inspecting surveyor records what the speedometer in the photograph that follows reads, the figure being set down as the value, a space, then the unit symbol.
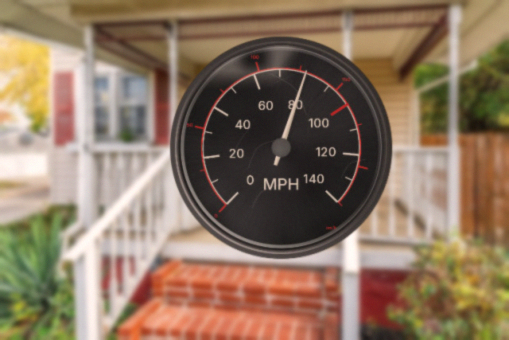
80 mph
